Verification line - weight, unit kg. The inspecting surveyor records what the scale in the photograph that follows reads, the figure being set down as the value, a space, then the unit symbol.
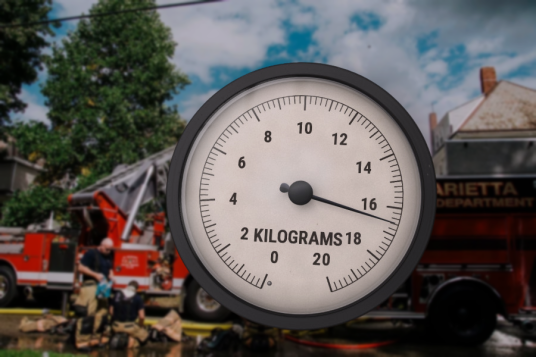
16.6 kg
